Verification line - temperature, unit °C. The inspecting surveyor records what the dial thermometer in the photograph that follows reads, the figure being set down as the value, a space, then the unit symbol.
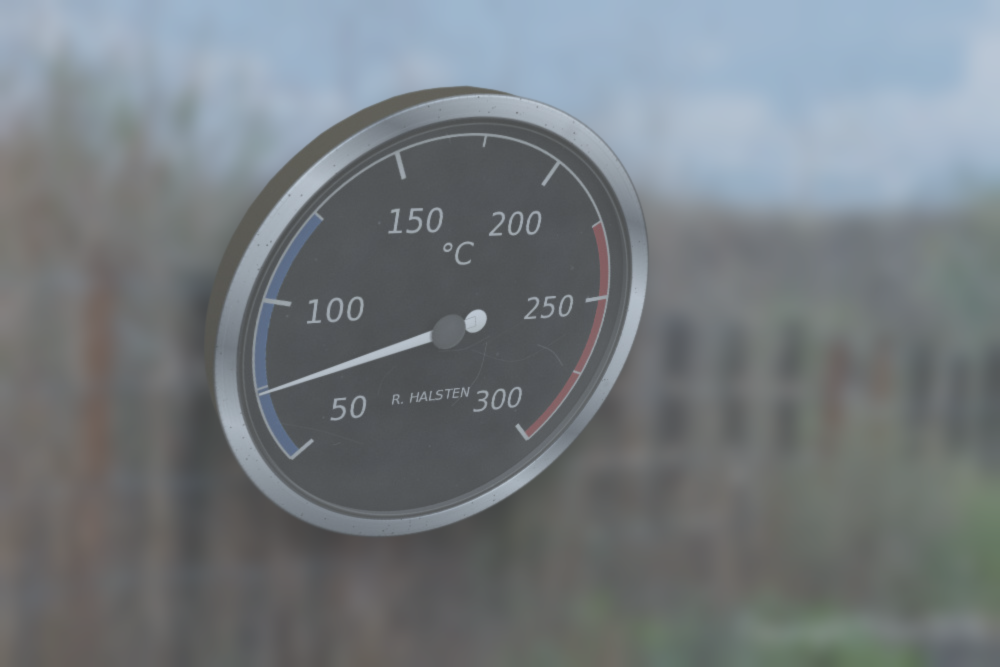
75 °C
